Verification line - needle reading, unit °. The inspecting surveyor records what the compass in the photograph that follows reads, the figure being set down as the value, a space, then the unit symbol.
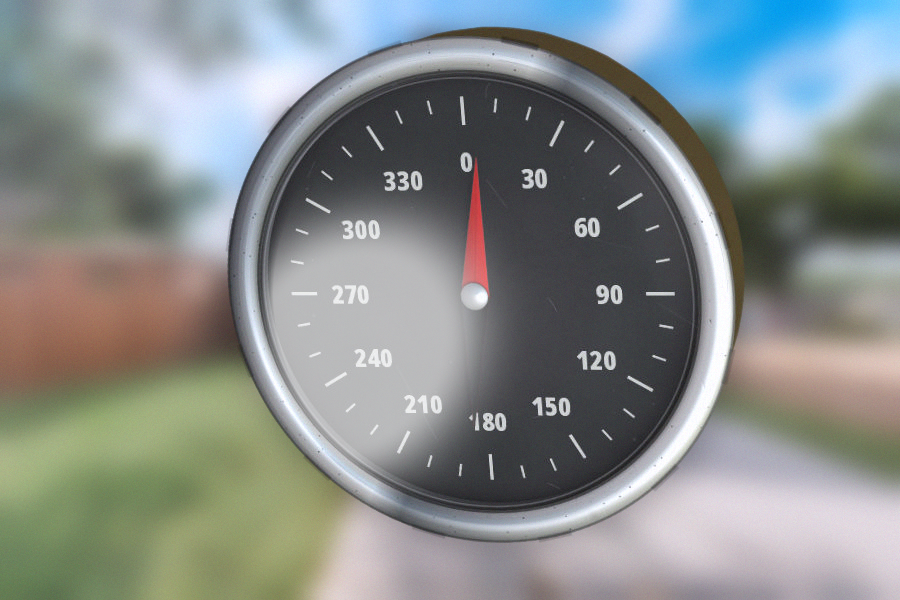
5 °
